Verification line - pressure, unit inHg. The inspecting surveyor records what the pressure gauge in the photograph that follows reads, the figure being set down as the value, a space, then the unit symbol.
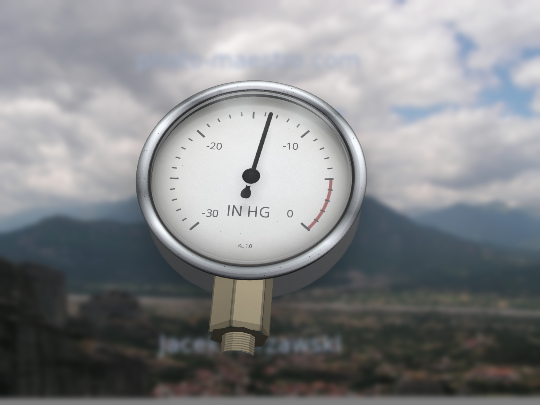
-13.5 inHg
